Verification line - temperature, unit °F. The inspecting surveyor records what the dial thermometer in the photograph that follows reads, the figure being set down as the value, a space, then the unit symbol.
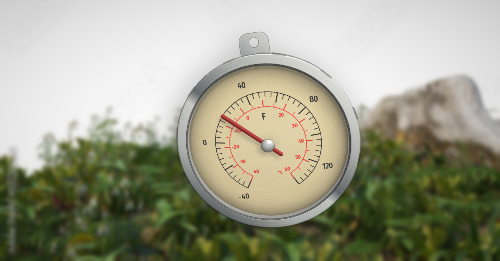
20 °F
